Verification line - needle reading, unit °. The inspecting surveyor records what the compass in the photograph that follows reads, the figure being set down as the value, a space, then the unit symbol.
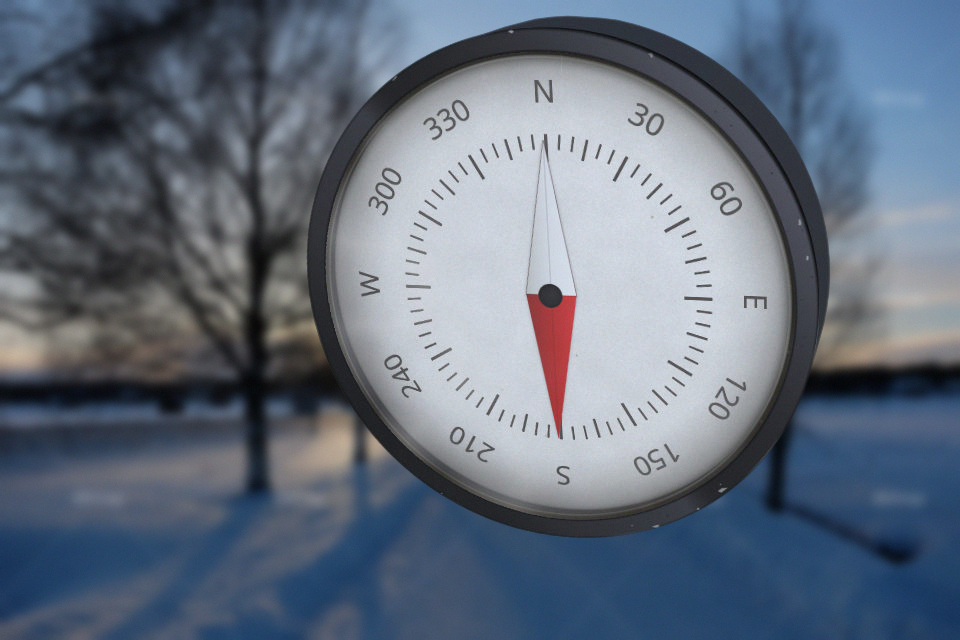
180 °
